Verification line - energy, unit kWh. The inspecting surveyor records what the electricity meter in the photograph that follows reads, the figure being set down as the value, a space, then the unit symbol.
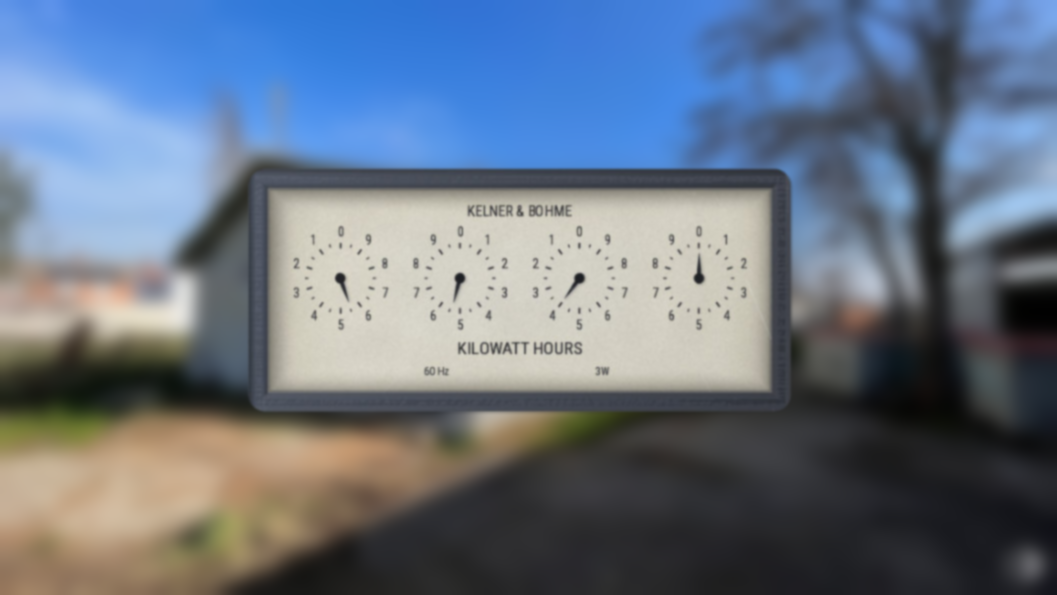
5540 kWh
